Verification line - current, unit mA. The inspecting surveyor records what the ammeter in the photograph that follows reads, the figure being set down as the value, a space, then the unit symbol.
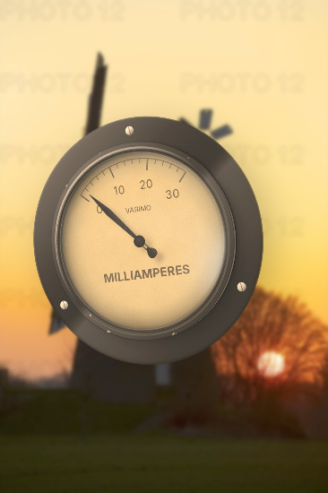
2 mA
